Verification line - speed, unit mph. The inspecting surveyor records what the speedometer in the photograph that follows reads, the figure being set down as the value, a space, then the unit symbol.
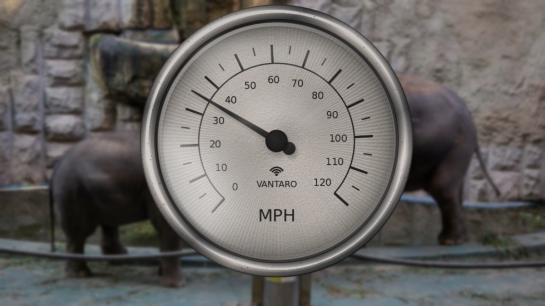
35 mph
